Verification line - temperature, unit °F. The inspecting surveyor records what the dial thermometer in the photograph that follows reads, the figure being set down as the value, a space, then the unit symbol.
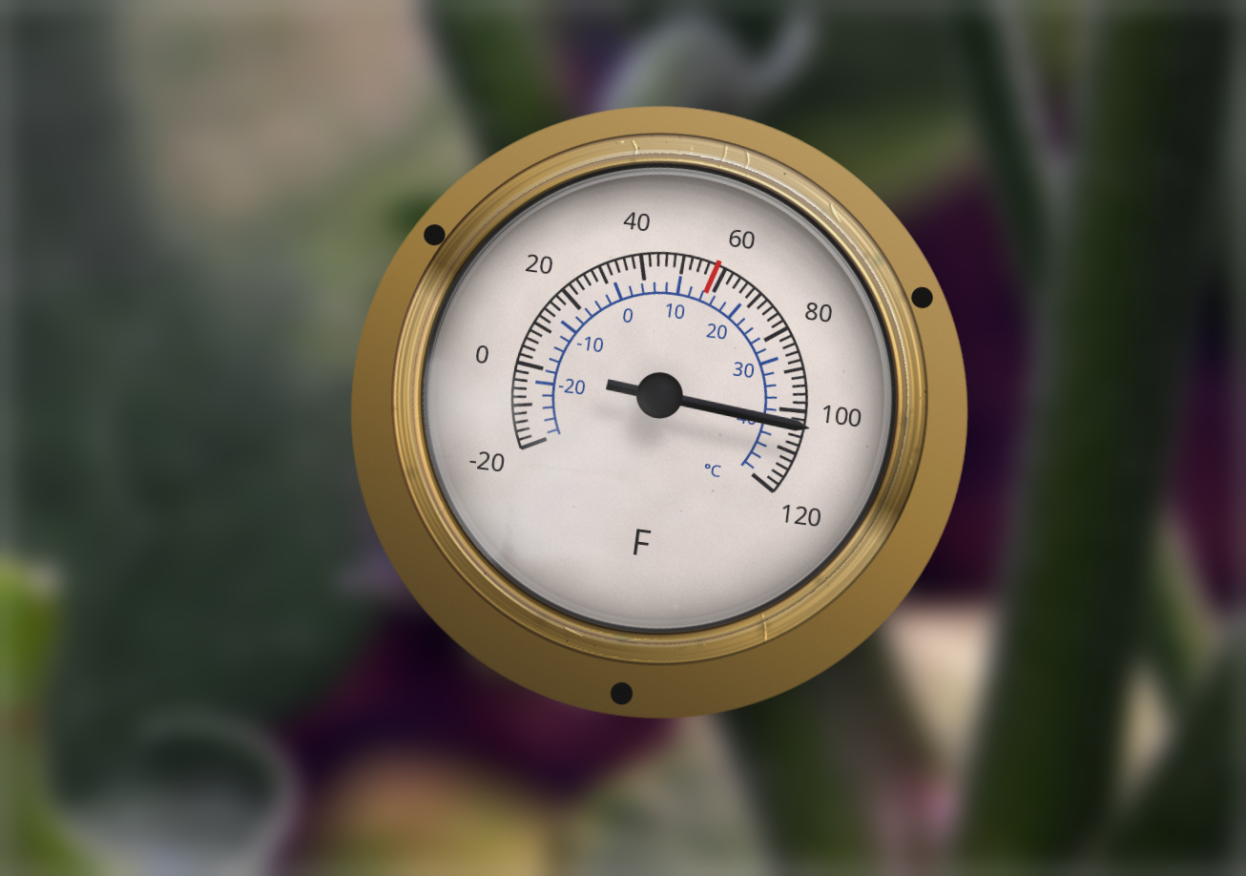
104 °F
